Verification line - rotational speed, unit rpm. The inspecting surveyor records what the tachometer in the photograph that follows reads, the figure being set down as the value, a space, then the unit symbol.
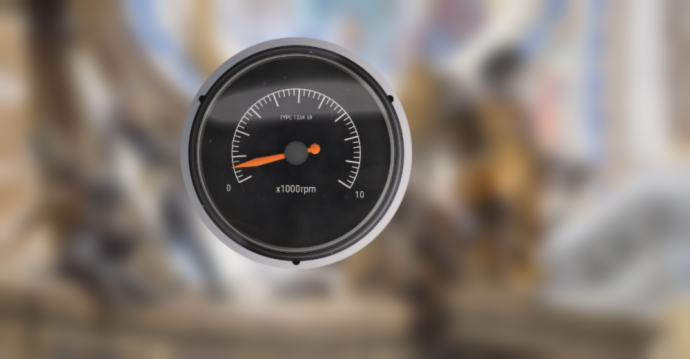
600 rpm
